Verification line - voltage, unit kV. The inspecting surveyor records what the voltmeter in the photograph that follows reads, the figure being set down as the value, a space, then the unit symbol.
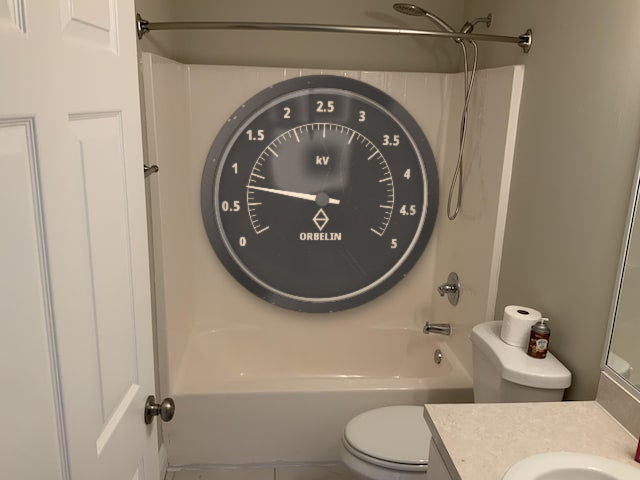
0.8 kV
